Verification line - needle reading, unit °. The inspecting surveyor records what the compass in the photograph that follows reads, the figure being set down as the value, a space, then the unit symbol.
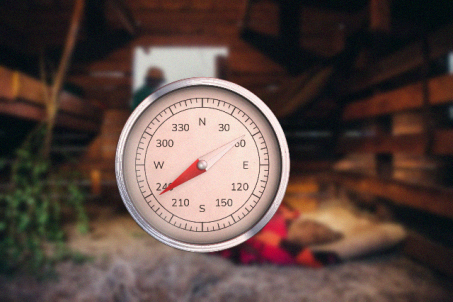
235 °
